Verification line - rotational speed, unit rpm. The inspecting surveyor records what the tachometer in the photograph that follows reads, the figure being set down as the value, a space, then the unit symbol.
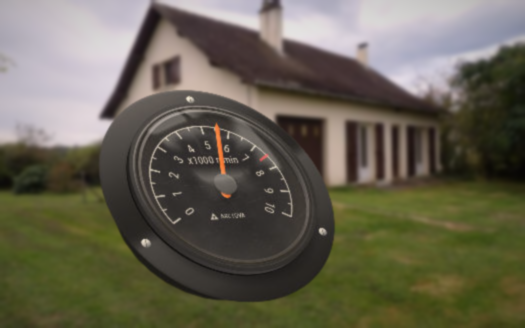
5500 rpm
